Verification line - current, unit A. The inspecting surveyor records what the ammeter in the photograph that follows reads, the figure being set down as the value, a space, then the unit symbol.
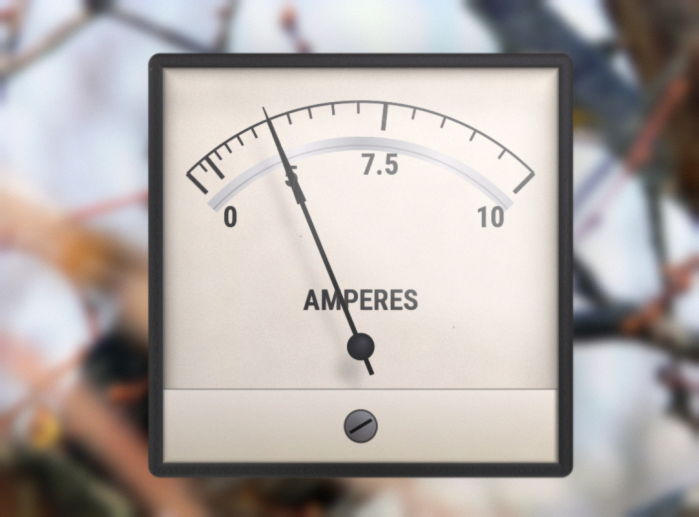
5 A
